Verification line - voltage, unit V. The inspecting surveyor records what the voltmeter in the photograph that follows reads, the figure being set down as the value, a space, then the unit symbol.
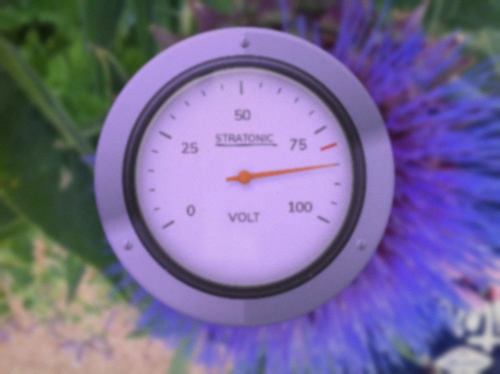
85 V
